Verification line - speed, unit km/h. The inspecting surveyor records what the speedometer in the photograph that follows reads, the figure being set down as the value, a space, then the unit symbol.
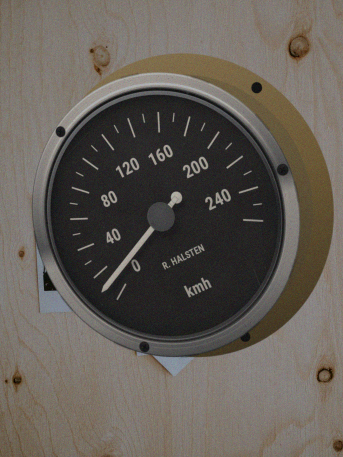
10 km/h
